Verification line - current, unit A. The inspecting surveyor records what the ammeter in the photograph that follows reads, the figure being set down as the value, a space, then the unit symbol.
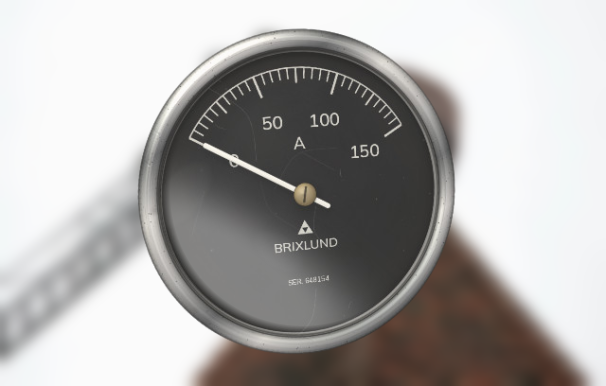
0 A
